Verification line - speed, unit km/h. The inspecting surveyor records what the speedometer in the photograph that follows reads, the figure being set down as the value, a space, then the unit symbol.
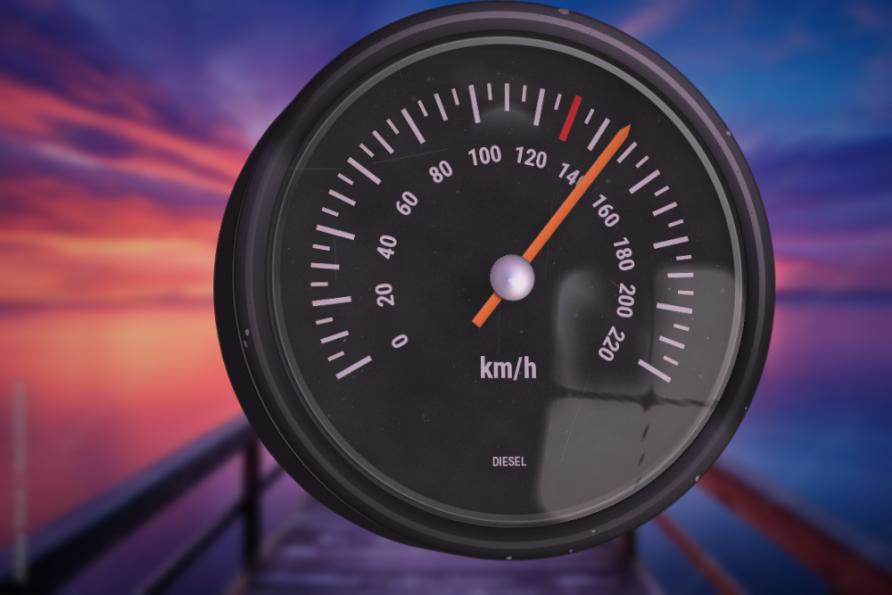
145 km/h
